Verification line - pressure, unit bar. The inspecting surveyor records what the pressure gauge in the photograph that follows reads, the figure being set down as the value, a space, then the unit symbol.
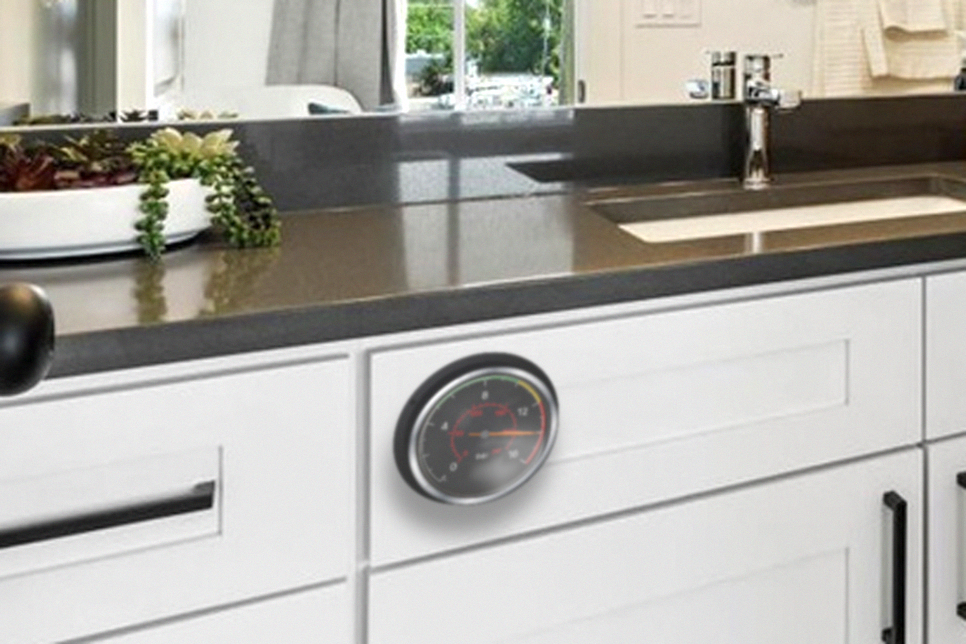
14 bar
